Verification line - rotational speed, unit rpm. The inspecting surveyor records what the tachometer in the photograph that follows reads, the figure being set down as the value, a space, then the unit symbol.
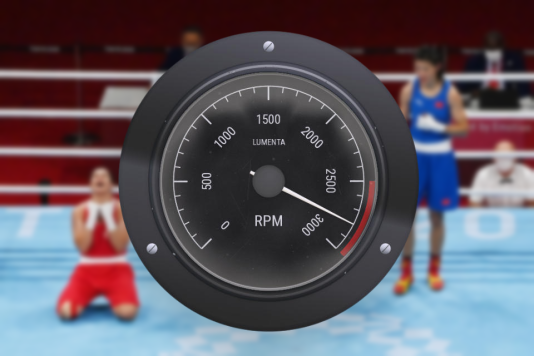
2800 rpm
